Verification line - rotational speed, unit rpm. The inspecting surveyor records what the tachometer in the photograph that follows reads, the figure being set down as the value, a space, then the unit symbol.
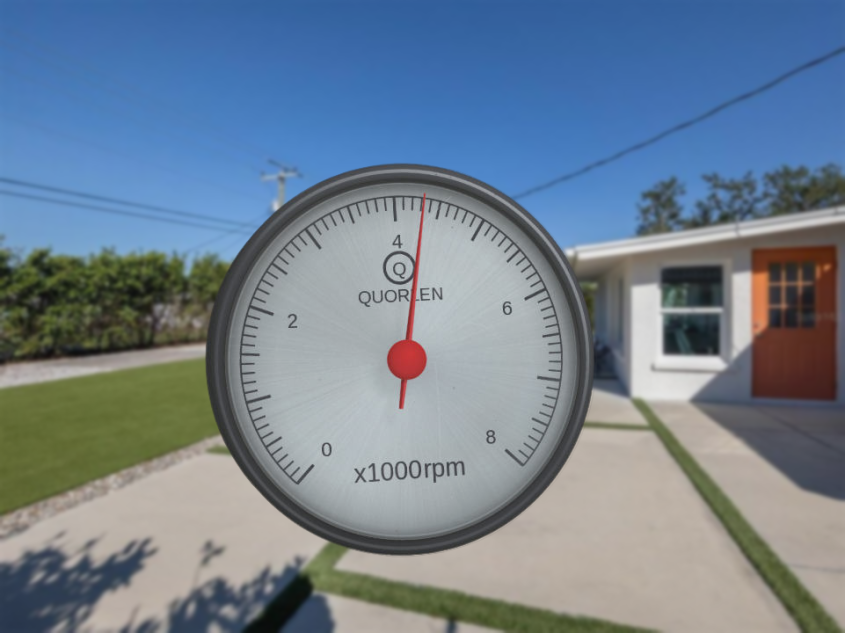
4300 rpm
